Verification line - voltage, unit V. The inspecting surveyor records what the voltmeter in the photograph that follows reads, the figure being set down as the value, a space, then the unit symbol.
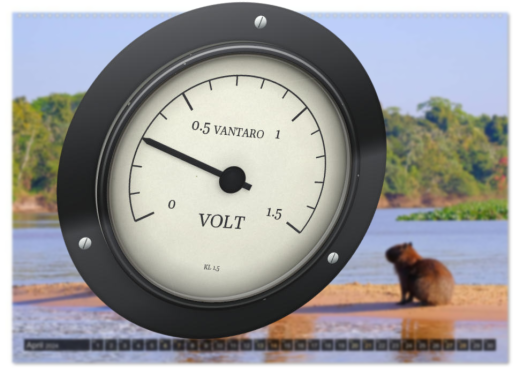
0.3 V
